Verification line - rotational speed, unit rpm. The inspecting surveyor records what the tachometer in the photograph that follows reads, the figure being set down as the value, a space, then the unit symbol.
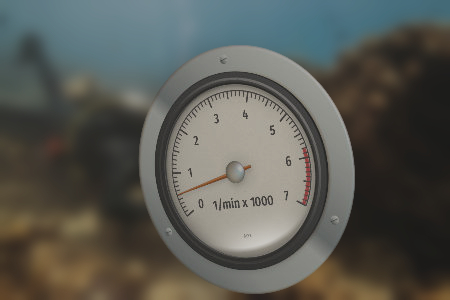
500 rpm
